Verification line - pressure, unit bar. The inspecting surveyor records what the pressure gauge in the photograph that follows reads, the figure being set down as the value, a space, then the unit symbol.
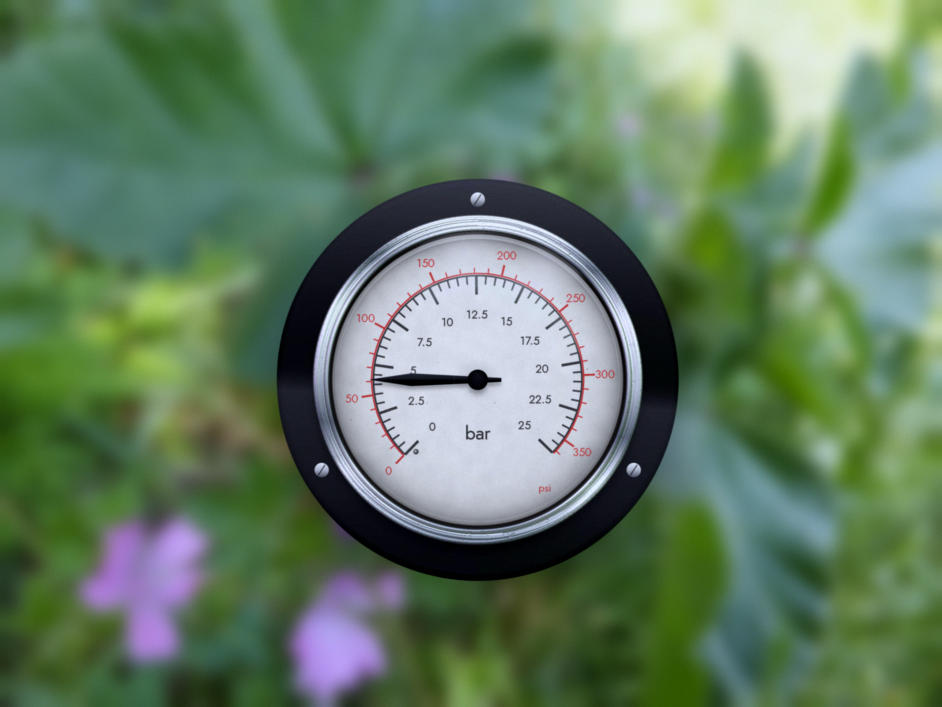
4.25 bar
